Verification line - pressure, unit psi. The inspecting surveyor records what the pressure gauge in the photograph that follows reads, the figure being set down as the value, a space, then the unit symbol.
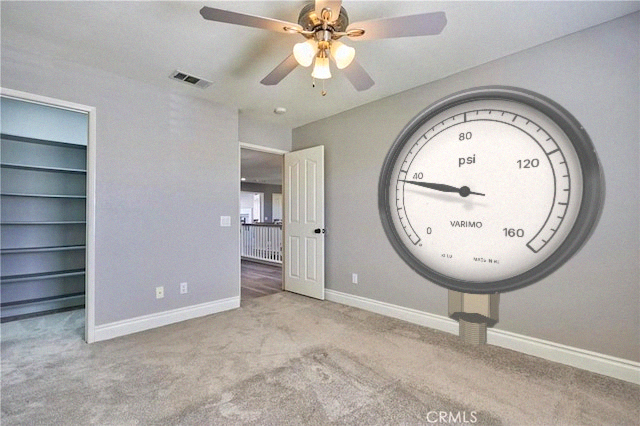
35 psi
